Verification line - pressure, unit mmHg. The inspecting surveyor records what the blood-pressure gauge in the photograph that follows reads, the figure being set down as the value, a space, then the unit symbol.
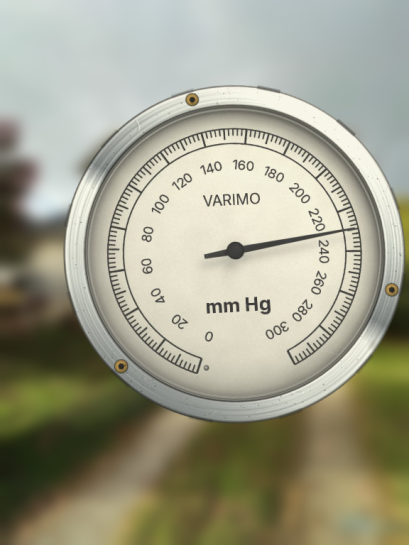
230 mmHg
